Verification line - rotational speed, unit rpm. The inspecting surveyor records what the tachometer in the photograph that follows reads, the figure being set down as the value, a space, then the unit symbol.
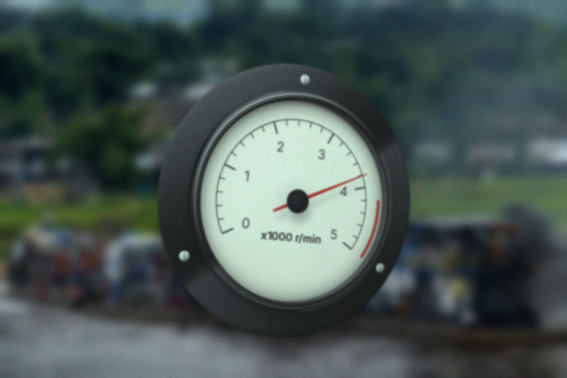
3800 rpm
